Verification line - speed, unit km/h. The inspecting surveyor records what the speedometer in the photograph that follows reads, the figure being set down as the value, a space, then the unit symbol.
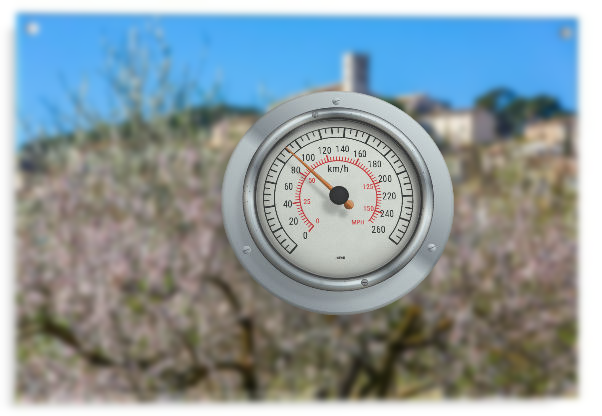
90 km/h
